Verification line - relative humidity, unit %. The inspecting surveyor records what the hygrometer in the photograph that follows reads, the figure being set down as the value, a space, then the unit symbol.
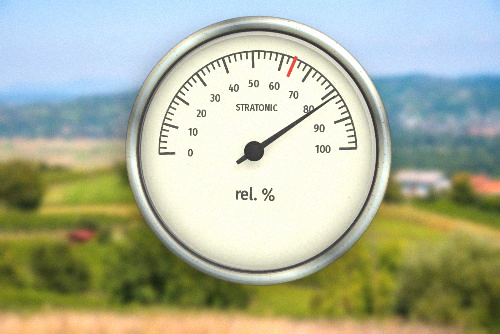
82 %
